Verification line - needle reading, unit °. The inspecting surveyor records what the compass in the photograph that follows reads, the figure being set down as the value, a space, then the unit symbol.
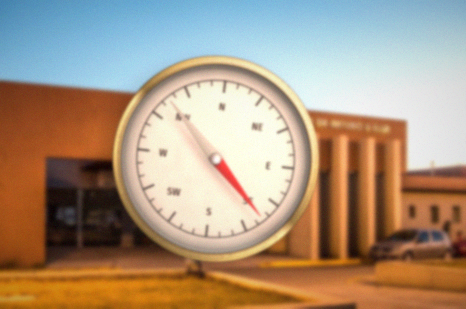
135 °
